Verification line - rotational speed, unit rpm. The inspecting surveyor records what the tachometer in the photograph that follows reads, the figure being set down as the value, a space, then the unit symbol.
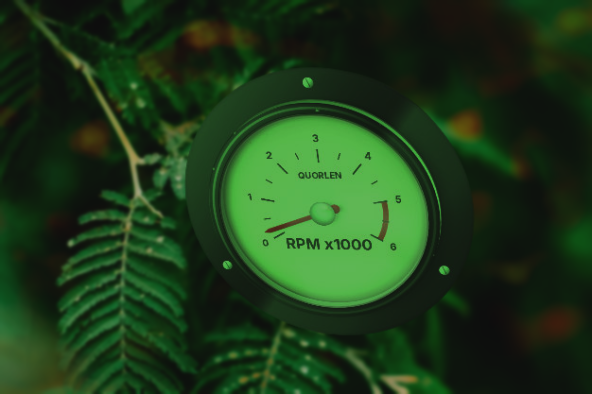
250 rpm
